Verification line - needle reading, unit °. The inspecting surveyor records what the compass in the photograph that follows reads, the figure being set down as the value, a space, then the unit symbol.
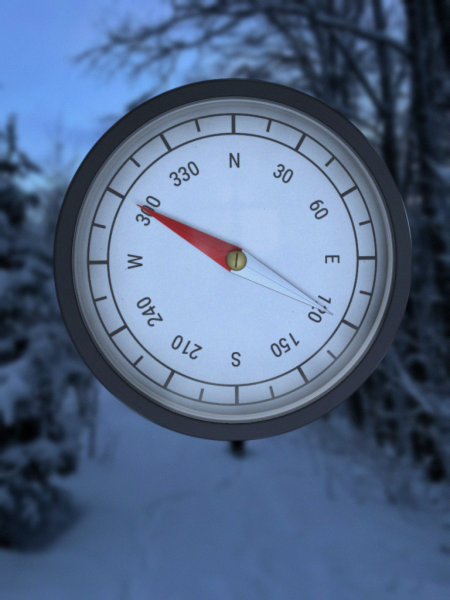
300 °
